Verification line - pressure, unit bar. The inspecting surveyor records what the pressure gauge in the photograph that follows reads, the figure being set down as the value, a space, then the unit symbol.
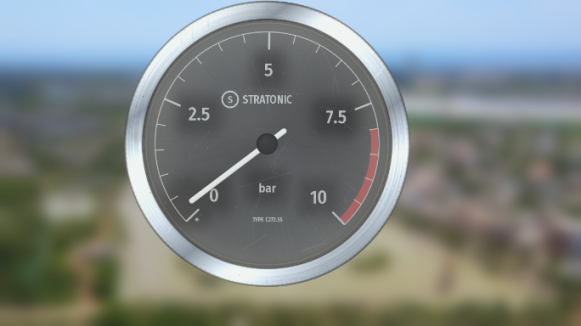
0.25 bar
